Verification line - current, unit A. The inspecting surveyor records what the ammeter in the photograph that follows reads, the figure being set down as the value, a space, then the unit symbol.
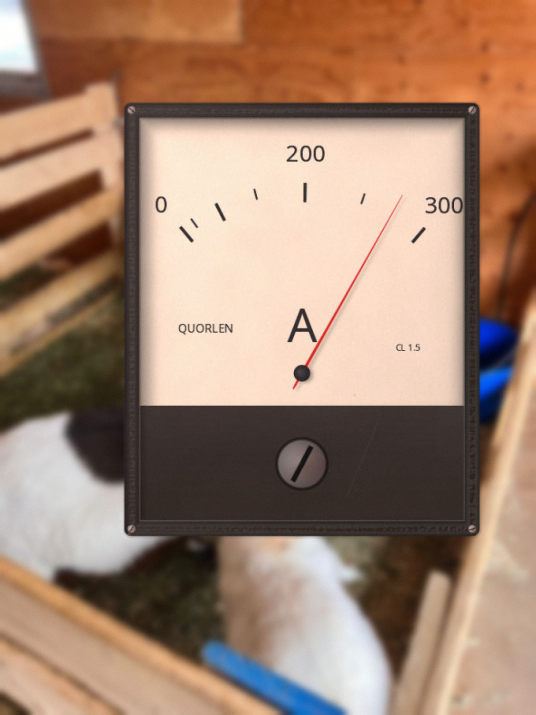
275 A
